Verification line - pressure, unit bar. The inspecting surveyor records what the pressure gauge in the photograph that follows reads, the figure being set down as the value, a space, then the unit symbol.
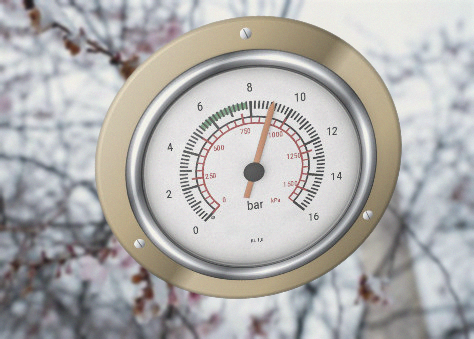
9 bar
